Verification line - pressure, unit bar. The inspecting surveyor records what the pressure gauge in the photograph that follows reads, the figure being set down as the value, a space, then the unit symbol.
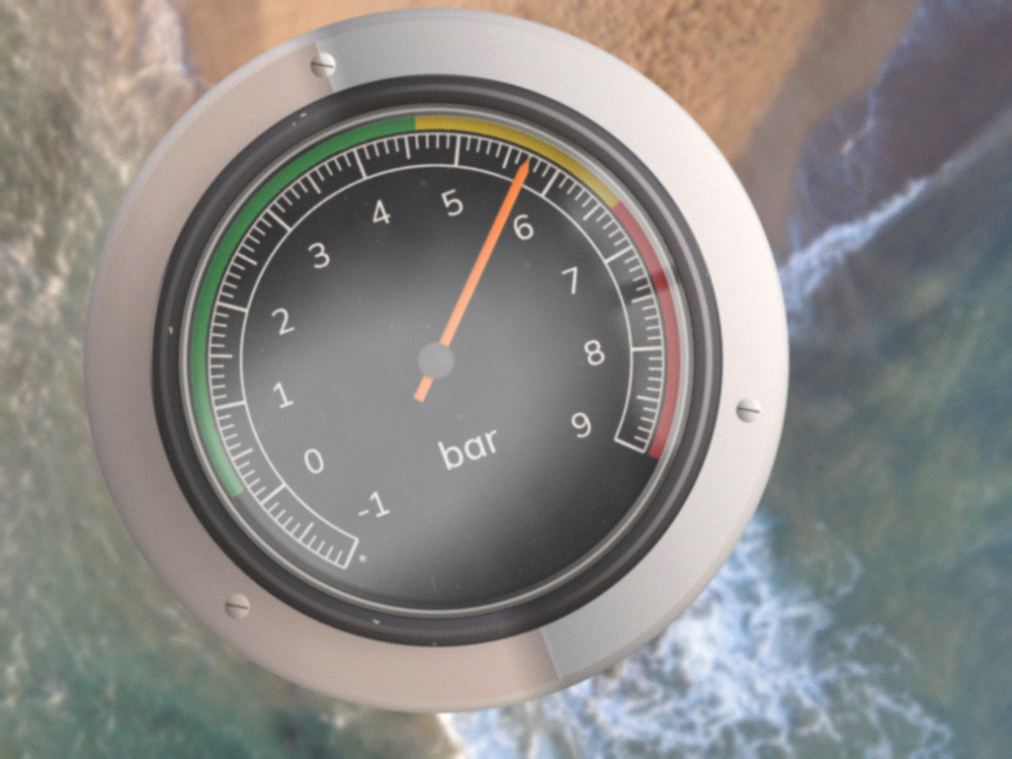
5.7 bar
